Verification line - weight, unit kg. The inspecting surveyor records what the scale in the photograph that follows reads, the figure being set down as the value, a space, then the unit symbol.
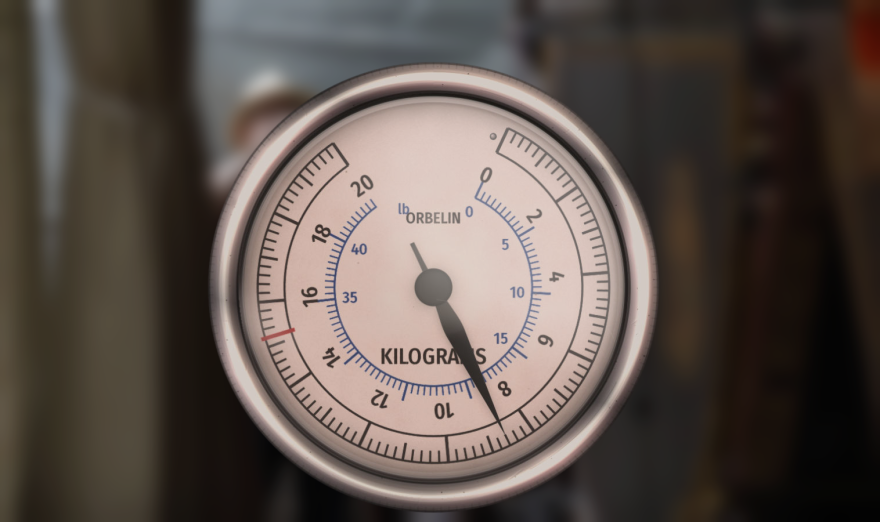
8.6 kg
